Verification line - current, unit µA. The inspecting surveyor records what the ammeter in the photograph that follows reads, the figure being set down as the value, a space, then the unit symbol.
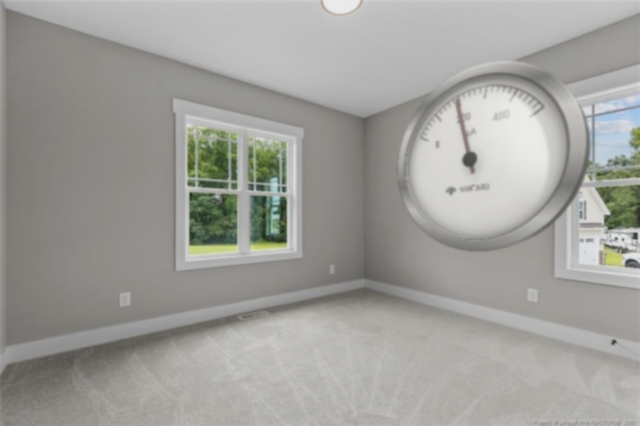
200 µA
